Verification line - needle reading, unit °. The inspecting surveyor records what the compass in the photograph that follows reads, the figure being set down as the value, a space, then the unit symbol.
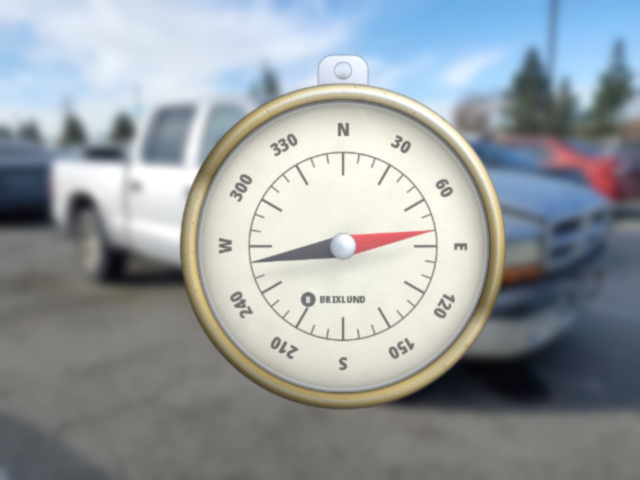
80 °
